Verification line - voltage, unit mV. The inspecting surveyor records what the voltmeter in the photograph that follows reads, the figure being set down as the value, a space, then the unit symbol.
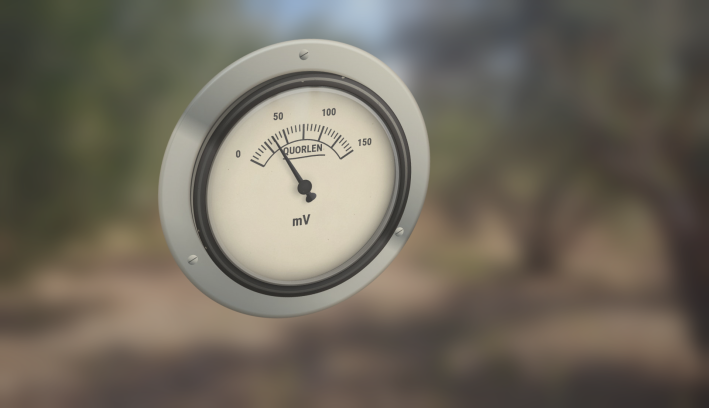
35 mV
